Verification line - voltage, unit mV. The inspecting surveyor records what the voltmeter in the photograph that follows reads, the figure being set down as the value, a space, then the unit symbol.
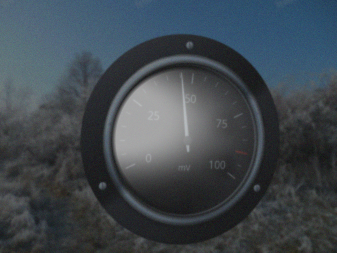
45 mV
